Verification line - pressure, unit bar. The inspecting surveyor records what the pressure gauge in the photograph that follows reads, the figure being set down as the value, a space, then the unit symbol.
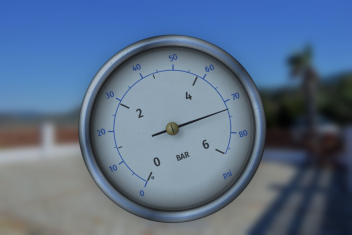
5 bar
